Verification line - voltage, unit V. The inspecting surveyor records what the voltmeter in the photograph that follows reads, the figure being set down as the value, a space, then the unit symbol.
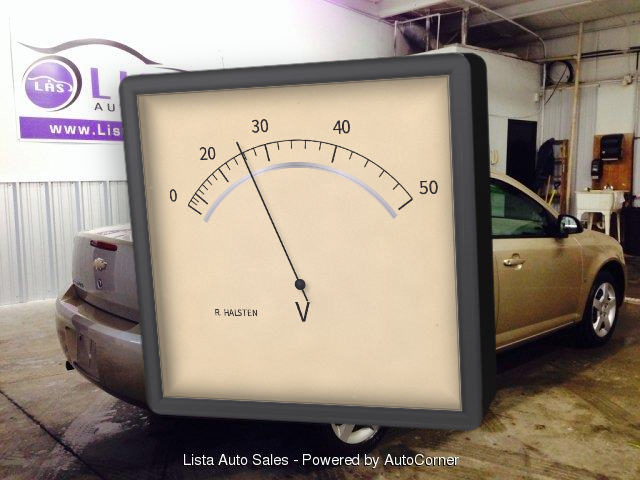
26 V
